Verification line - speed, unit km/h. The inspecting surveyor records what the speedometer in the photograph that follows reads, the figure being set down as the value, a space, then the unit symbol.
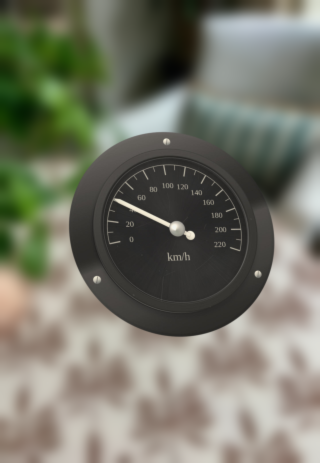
40 km/h
